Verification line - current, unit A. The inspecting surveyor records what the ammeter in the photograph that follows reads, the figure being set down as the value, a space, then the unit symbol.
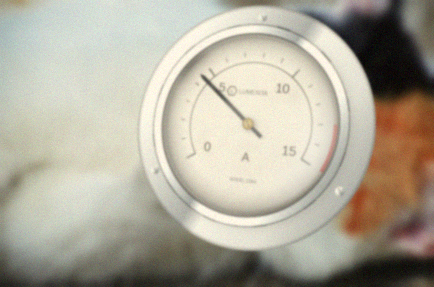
4.5 A
